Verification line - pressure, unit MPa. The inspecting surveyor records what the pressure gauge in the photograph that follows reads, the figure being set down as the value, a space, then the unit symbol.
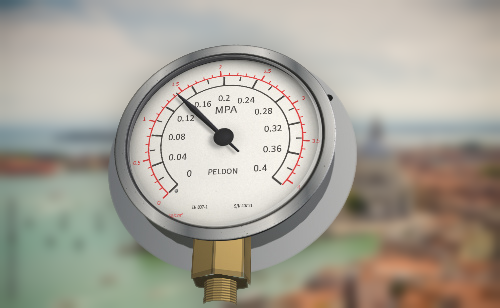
0.14 MPa
